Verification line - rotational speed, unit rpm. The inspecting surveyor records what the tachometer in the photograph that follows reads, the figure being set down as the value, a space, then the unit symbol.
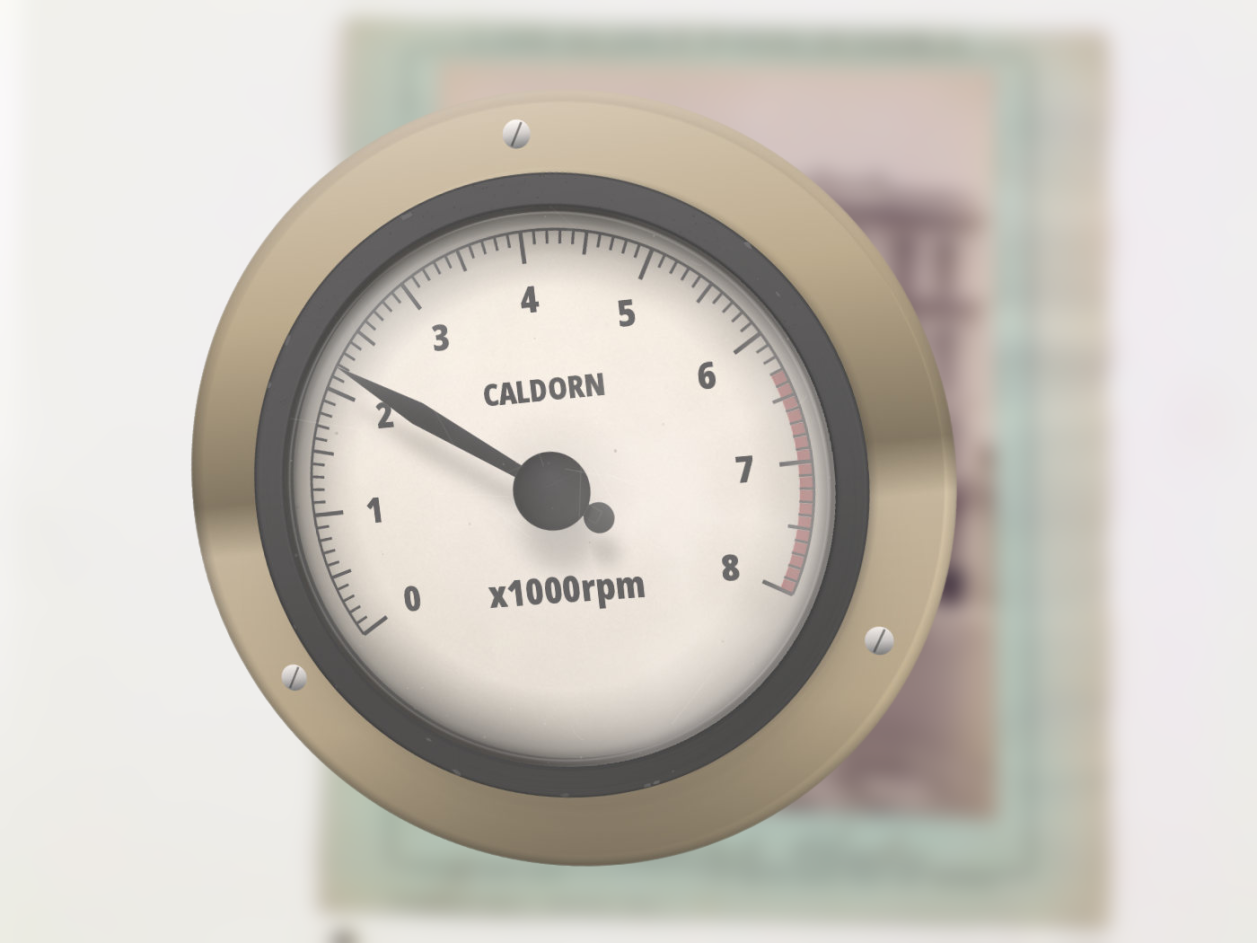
2200 rpm
